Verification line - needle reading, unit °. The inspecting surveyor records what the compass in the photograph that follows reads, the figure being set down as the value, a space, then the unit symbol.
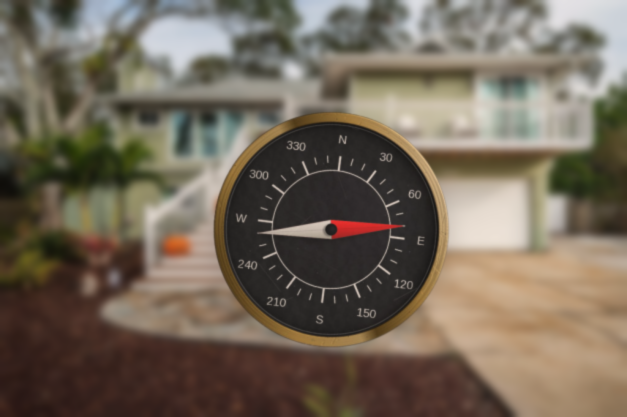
80 °
